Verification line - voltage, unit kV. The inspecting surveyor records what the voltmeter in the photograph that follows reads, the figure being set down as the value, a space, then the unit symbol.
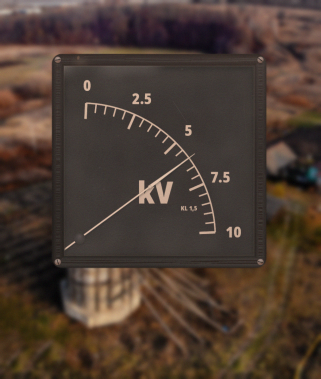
6 kV
